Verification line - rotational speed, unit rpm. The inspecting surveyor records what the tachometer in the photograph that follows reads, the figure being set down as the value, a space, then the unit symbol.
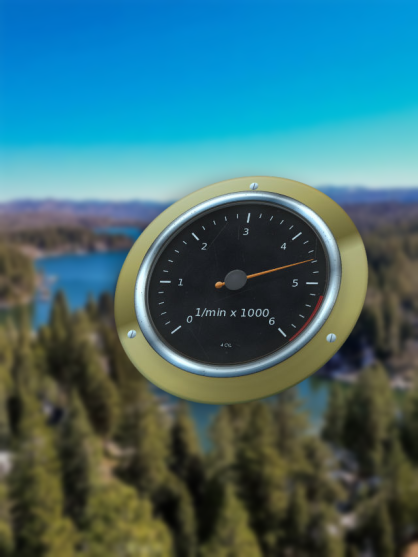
4600 rpm
